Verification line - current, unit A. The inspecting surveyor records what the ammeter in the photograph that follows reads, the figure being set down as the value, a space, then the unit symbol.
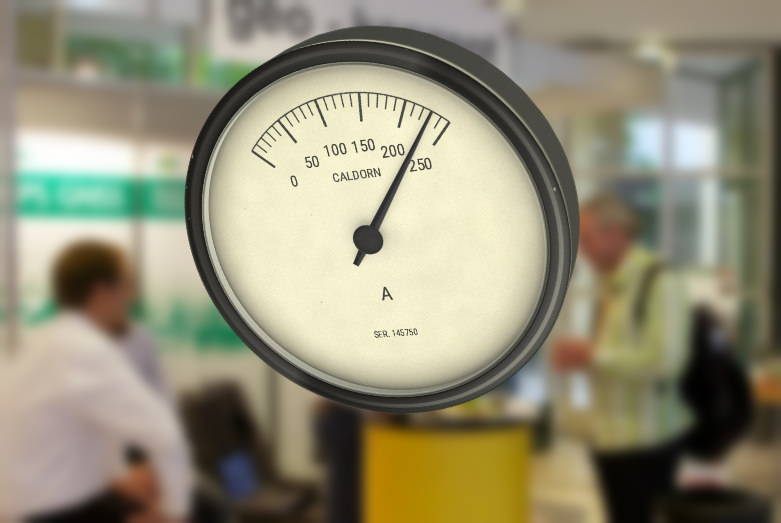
230 A
